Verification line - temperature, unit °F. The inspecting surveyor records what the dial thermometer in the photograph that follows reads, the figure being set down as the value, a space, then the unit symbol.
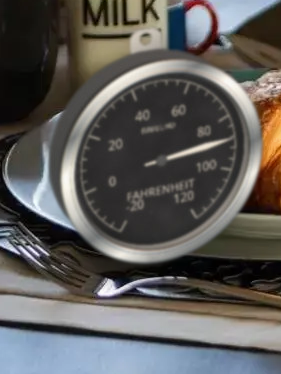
88 °F
